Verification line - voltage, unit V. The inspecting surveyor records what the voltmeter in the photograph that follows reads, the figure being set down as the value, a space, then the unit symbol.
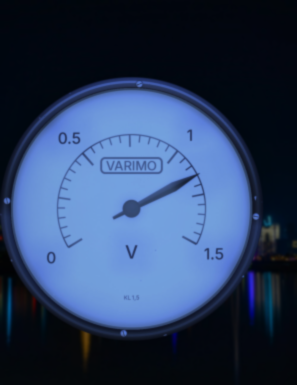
1.15 V
